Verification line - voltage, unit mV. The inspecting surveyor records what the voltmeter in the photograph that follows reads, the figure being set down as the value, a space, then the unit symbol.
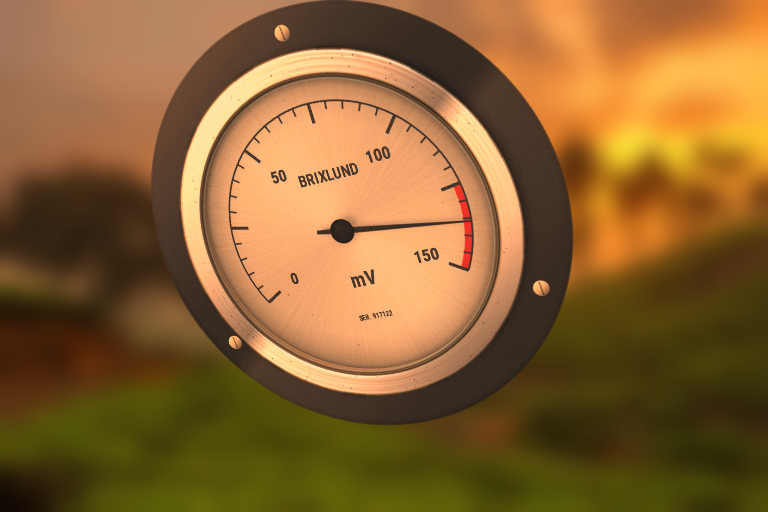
135 mV
